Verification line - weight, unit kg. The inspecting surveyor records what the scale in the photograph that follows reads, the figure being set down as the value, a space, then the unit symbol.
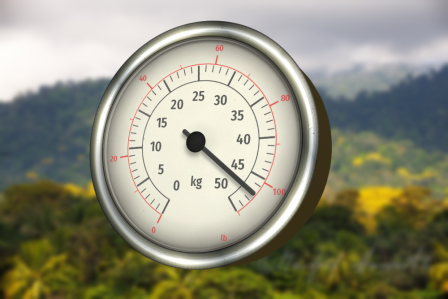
47 kg
